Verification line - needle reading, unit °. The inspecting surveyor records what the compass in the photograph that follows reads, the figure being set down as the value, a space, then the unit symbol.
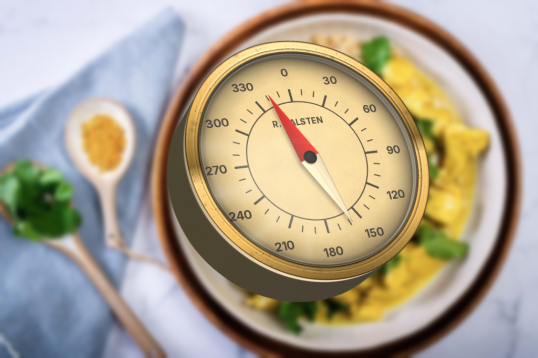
340 °
